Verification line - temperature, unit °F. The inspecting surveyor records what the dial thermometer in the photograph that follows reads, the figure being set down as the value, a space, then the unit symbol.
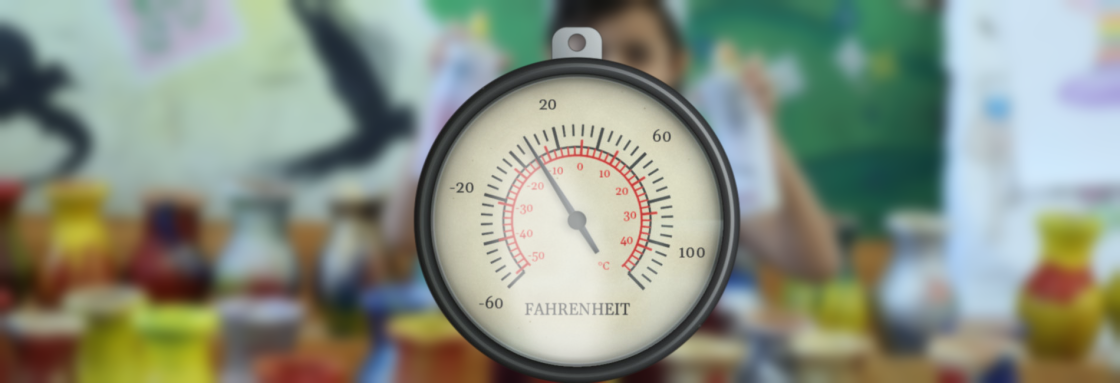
8 °F
